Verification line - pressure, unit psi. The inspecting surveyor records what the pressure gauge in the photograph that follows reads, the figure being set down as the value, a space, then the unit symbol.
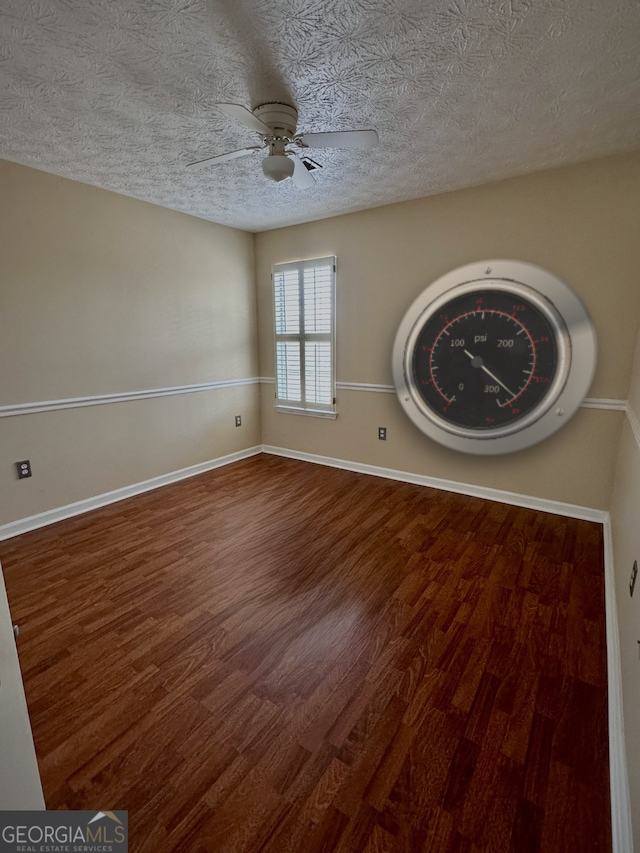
280 psi
